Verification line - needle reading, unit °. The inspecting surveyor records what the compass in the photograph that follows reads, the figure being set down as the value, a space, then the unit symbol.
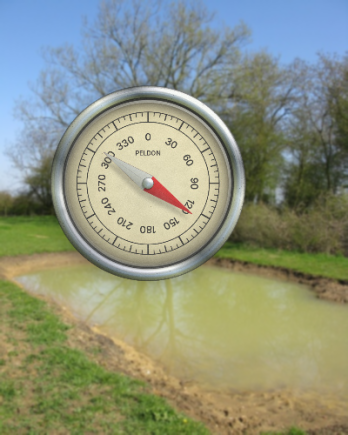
125 °
